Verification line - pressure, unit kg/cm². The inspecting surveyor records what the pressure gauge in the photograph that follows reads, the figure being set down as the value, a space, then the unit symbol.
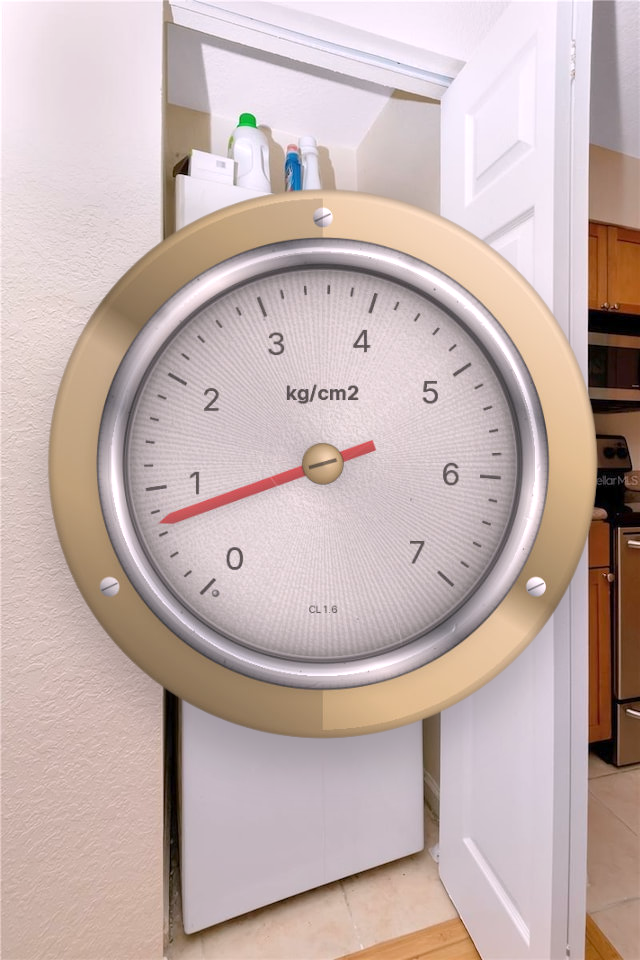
0.7 kg/cm²
